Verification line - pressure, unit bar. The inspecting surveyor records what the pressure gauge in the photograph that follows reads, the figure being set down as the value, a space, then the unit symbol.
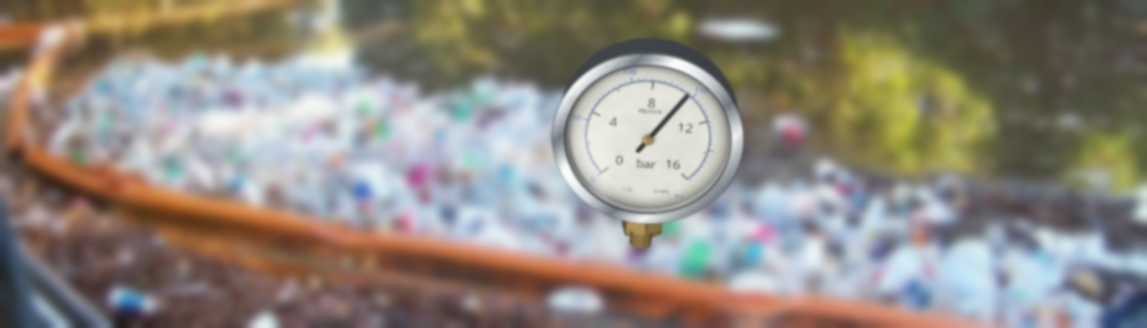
10 bar
